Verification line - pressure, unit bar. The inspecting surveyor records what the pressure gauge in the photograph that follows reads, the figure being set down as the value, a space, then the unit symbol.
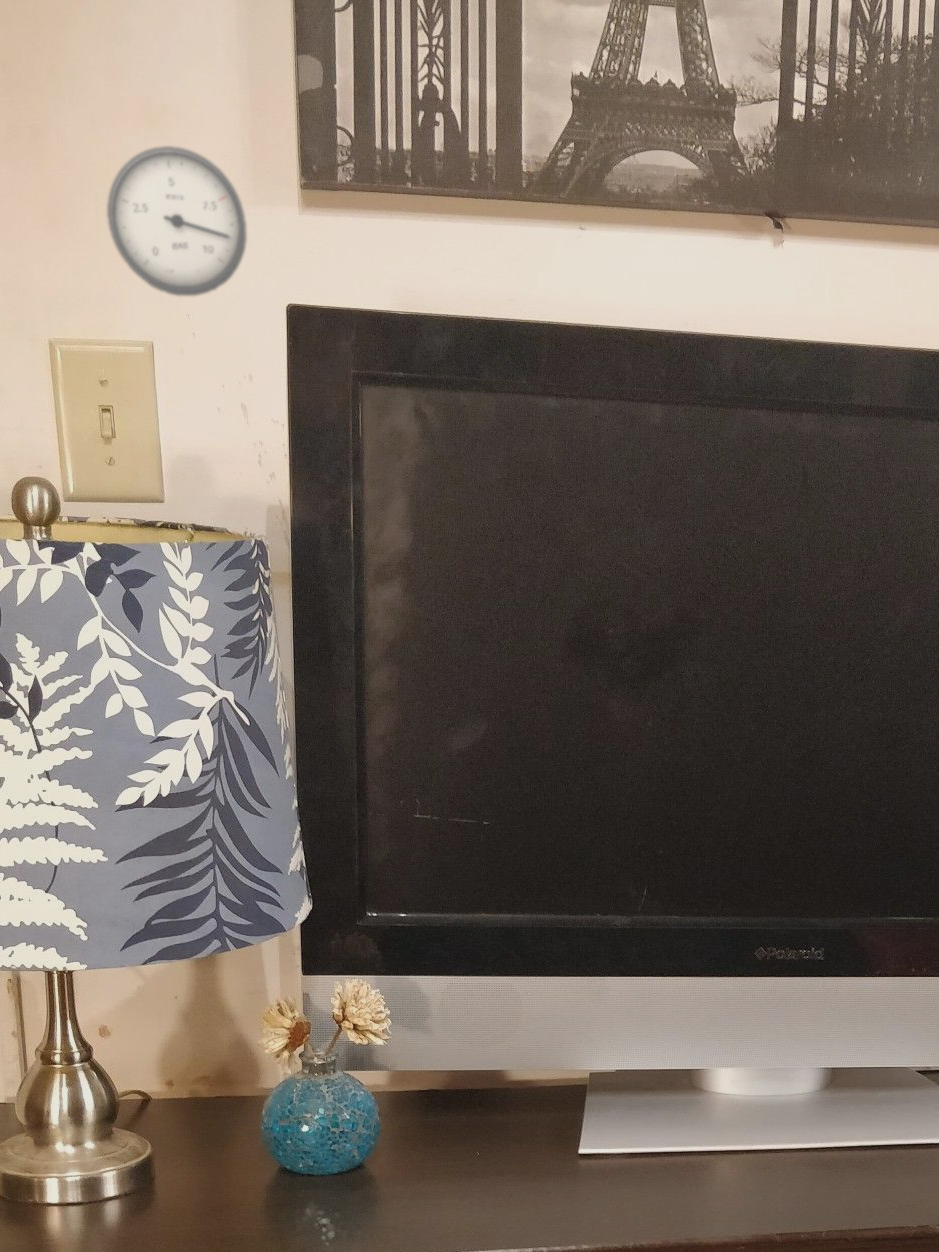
9 bar
